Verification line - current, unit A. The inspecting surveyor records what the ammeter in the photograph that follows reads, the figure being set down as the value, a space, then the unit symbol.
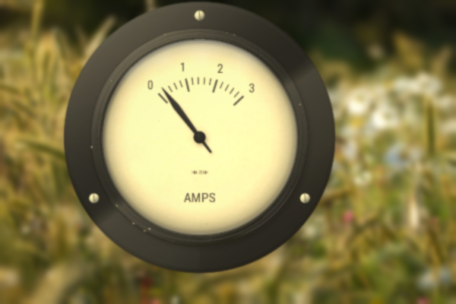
0.2 A
